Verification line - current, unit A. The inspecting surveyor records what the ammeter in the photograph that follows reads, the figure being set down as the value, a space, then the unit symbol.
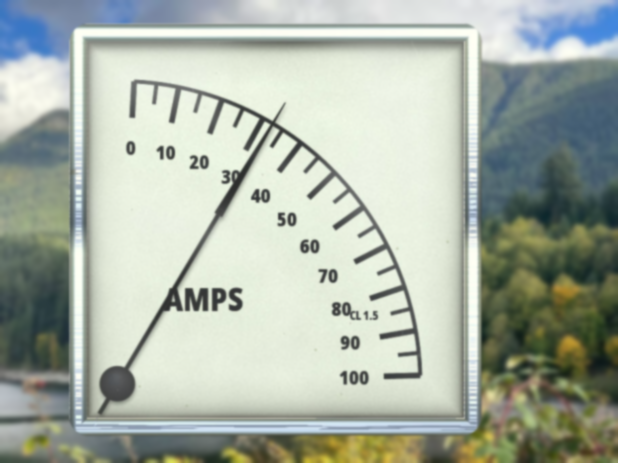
32.5 A
